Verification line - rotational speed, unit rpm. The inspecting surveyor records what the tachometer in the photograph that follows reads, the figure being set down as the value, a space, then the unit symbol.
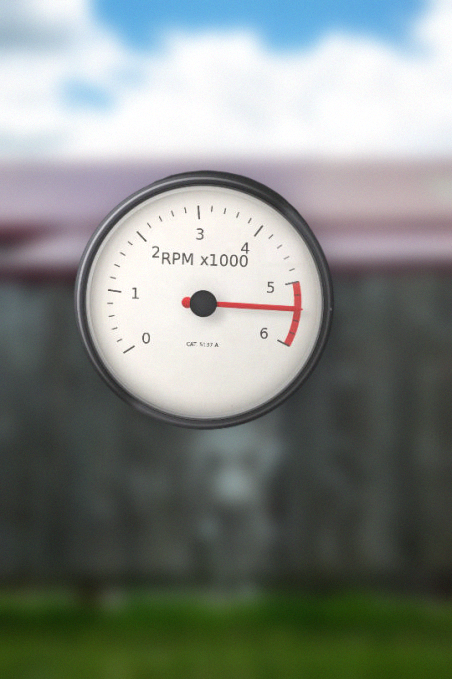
5400 rpm
